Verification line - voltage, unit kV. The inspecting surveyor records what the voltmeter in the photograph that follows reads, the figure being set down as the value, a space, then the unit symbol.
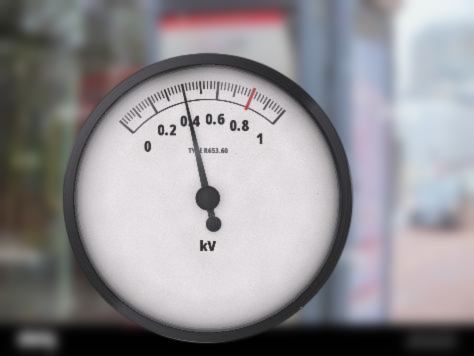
0.4 kV
